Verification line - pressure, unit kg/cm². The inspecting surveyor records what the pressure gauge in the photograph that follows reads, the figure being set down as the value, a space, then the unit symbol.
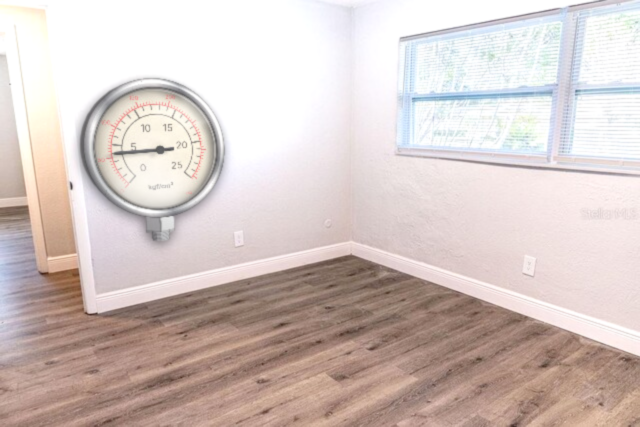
4 kg/cm²
